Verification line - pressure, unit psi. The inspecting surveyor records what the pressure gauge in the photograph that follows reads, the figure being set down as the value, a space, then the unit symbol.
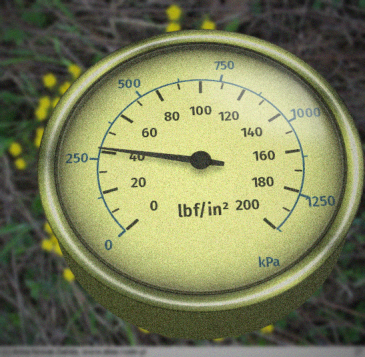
40 psi
